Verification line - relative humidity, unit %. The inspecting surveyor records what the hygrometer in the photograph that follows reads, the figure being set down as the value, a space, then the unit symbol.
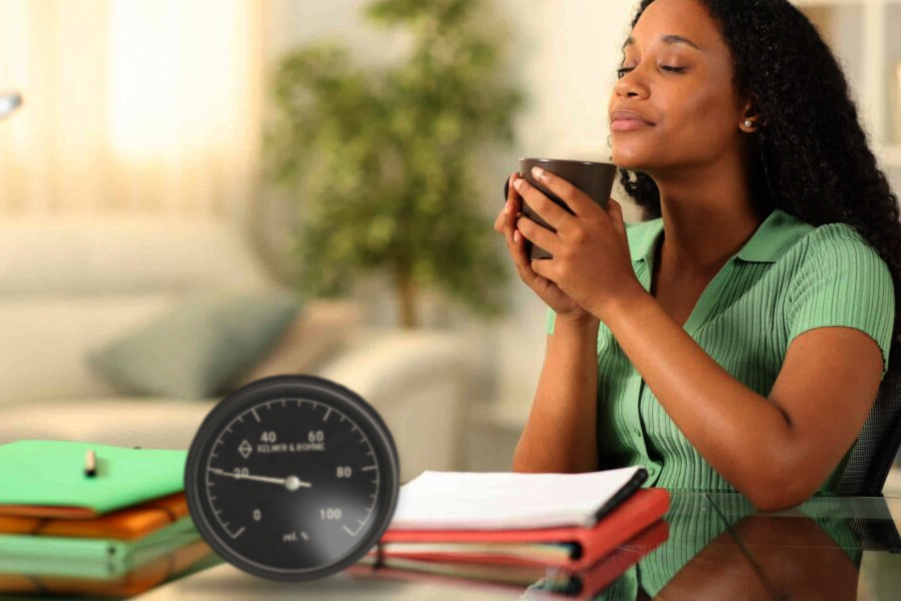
20 %
